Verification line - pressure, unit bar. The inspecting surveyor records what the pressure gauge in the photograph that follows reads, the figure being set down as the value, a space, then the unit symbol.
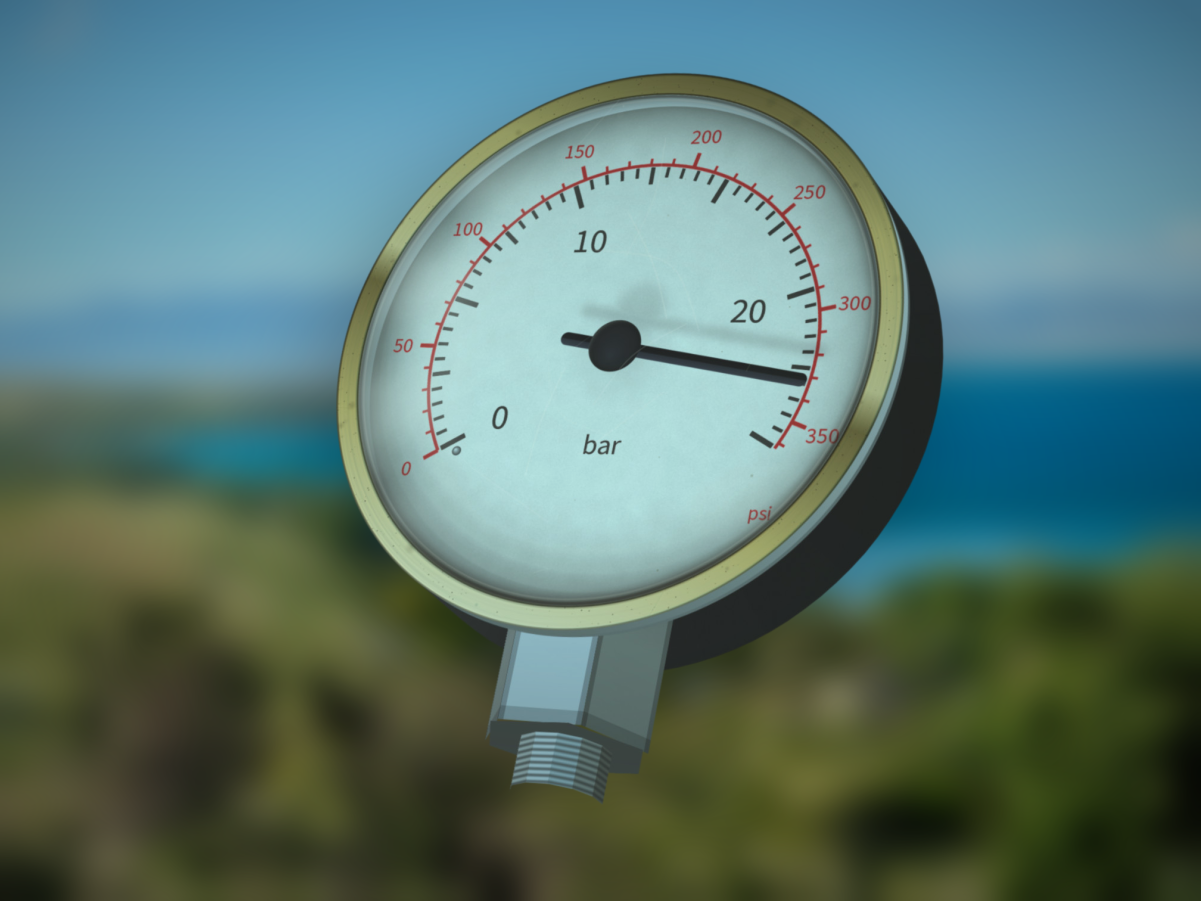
23 bar
